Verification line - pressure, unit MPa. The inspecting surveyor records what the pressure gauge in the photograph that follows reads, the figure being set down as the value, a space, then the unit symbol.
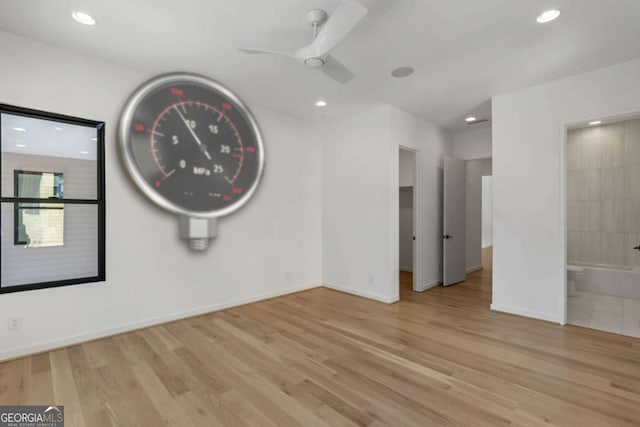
9 MPa
